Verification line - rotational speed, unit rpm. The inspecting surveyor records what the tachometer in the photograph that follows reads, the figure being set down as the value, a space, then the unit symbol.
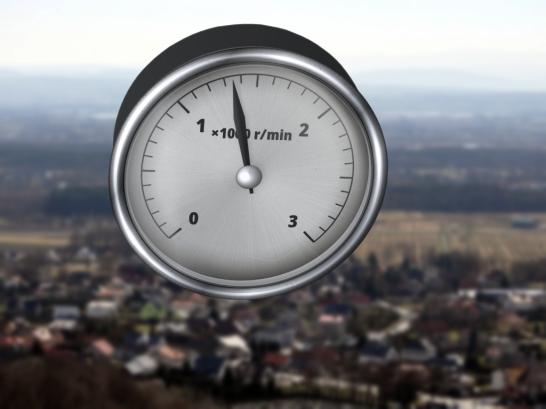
1350 rpm
